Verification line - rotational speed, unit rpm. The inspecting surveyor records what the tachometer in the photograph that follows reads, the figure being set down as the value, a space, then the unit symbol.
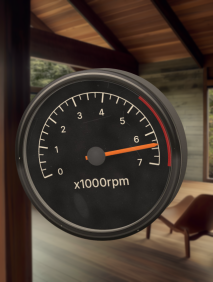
6375 rpm
